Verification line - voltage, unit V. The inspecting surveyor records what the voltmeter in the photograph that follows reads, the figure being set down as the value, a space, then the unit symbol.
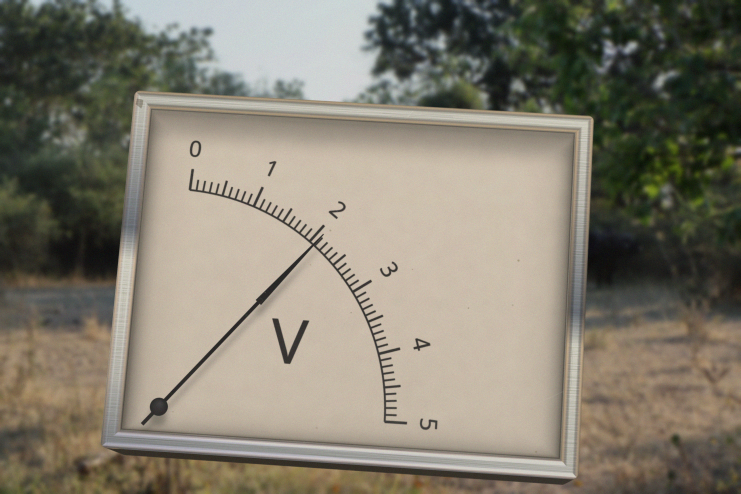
2.1 V
